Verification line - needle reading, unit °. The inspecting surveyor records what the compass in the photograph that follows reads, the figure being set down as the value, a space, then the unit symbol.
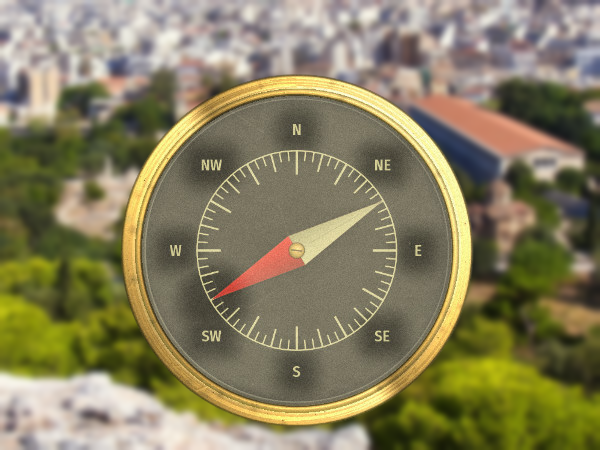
240 °
